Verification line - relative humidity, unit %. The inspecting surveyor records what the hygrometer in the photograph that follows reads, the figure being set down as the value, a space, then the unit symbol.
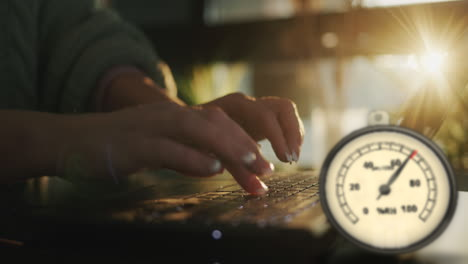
65 %
